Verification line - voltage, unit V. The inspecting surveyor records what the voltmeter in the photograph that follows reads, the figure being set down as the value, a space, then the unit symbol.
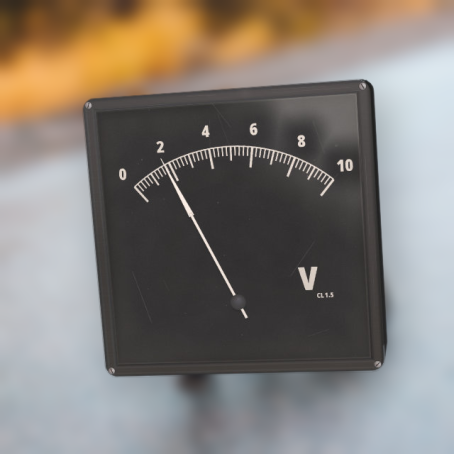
1.8 V
